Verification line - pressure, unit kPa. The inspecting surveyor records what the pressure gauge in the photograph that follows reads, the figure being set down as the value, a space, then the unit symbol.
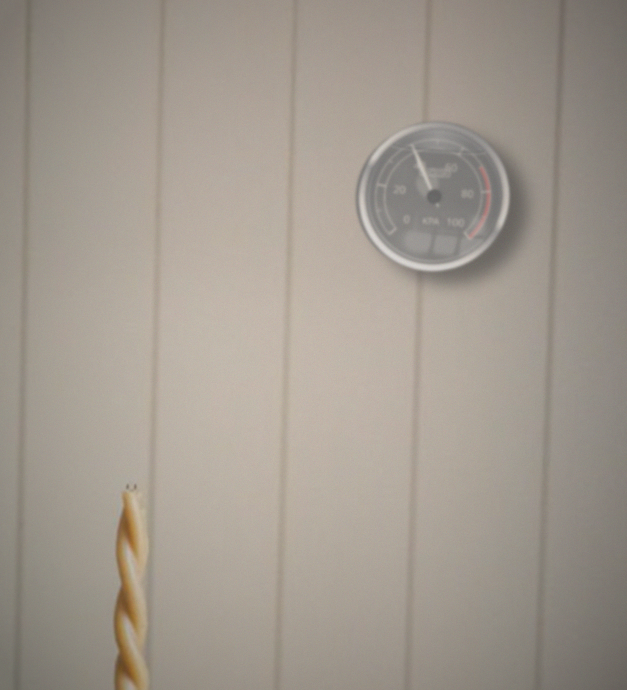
40 kPa
